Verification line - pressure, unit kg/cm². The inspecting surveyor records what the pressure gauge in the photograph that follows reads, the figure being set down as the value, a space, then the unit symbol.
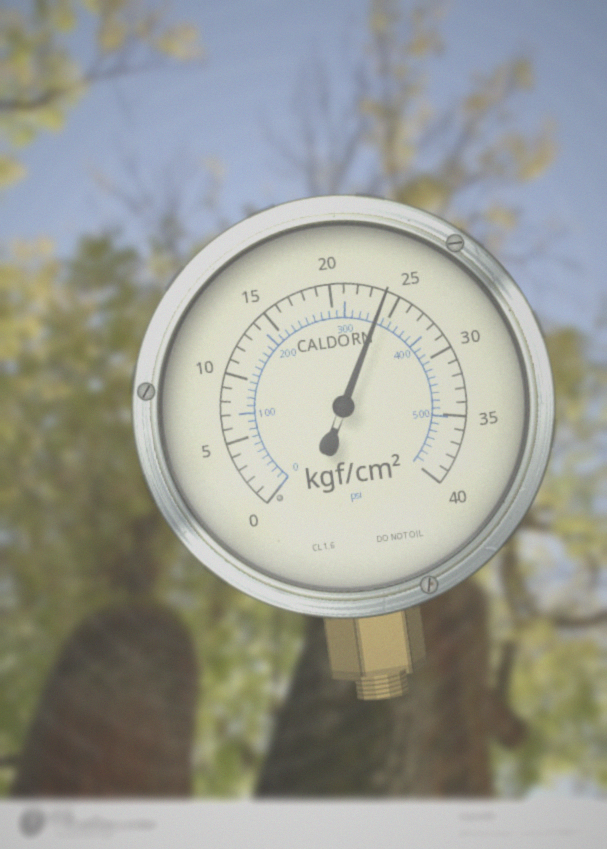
24 kg/cm²
